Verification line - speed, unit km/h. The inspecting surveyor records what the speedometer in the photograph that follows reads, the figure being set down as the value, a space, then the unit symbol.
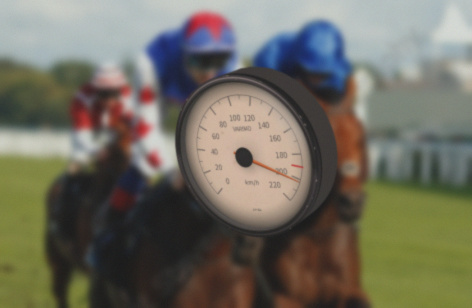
200 km/h
